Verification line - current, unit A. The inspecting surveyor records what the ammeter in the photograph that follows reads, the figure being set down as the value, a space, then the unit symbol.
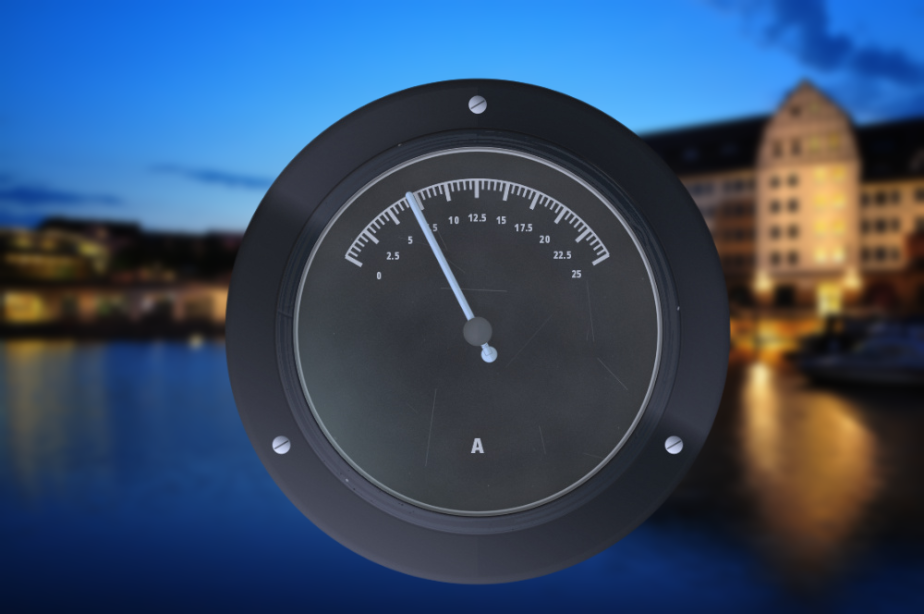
7 A
